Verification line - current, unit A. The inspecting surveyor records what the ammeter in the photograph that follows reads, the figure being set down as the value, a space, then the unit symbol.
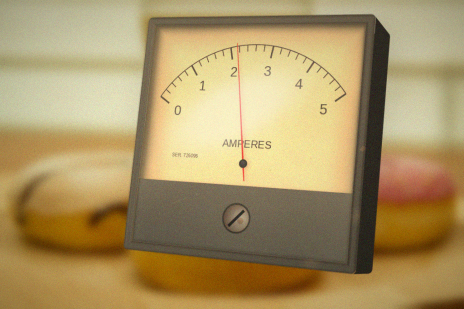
2.2 A
